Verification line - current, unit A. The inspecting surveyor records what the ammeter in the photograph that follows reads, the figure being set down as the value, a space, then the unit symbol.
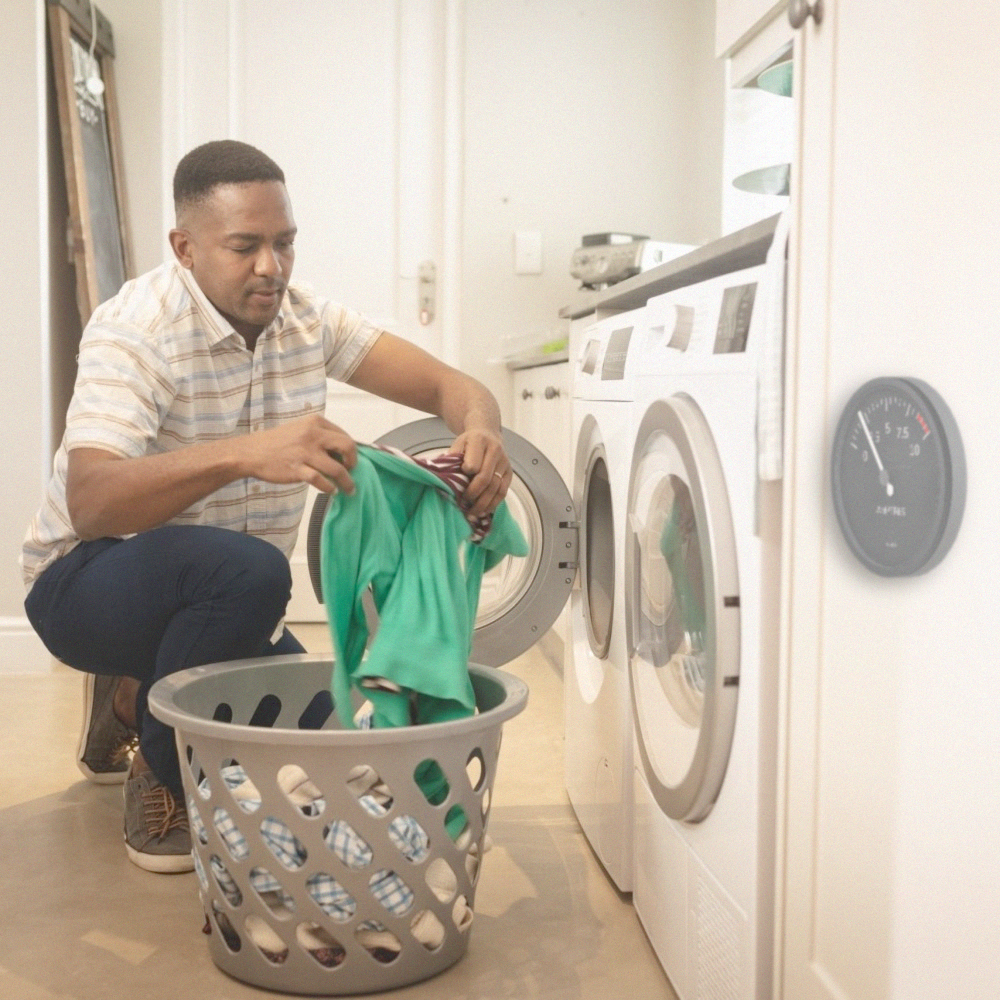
2.5 A
